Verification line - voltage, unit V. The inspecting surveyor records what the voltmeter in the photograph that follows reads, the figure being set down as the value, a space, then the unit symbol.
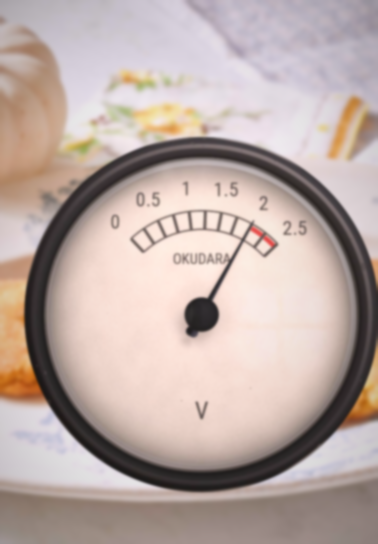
2 V
